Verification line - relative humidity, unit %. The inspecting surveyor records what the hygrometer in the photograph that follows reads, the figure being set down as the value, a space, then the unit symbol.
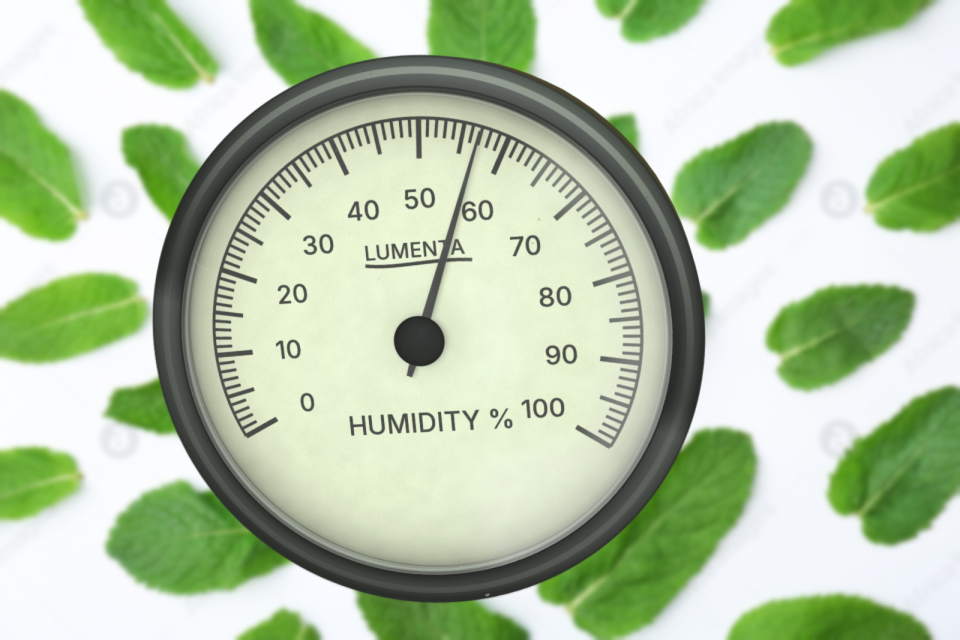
57 %
